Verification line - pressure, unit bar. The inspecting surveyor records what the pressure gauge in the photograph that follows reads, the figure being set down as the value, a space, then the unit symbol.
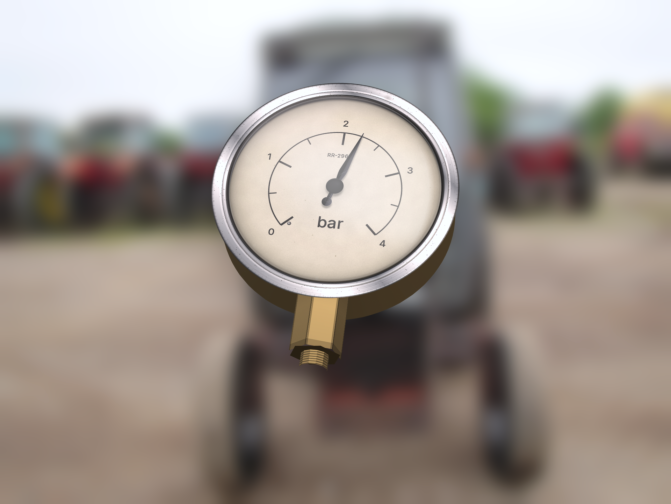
2.25 bar
